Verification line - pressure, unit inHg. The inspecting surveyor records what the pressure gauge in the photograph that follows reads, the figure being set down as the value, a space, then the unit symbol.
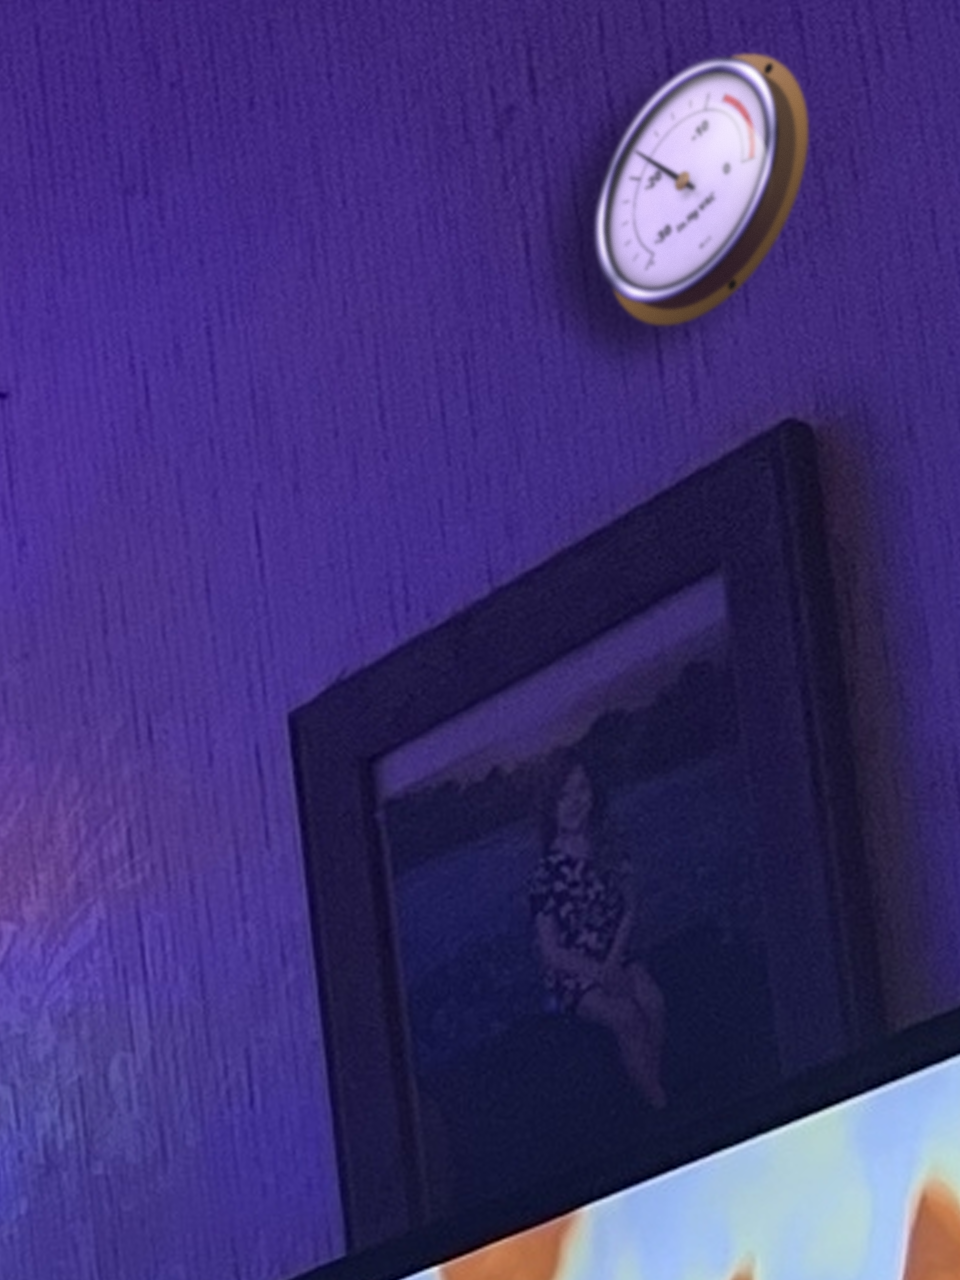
-18 inHg
